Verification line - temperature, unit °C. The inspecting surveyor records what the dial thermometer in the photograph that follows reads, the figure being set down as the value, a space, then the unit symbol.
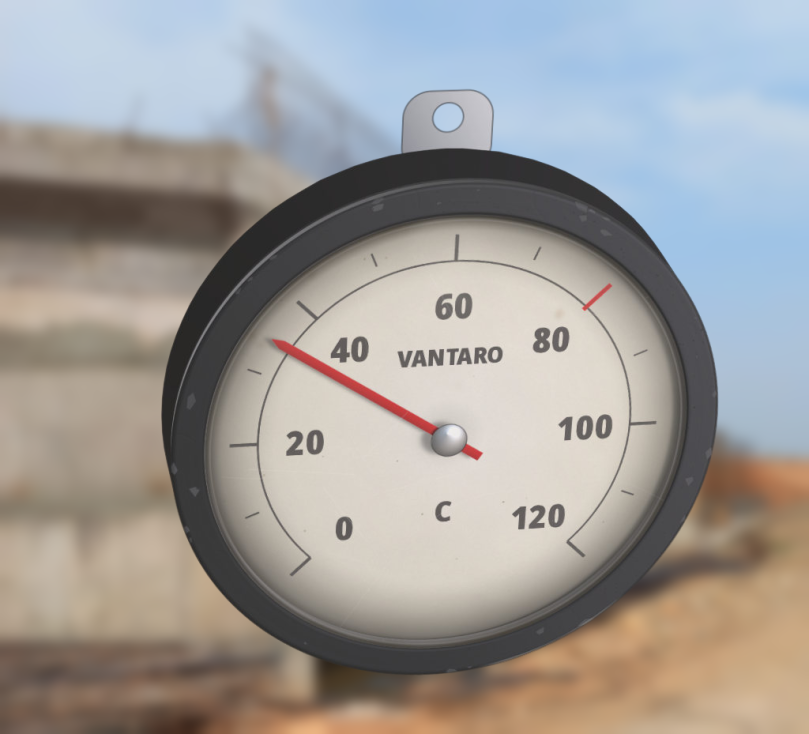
35 °C
